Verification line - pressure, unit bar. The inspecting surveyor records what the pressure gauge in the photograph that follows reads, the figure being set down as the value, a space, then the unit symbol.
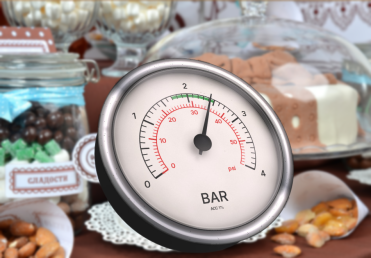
2.4 bar
